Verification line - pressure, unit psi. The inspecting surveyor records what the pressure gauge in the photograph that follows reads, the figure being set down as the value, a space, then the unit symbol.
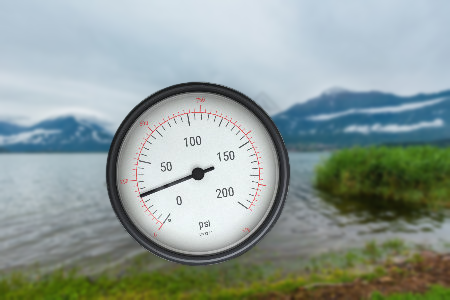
25 psi
